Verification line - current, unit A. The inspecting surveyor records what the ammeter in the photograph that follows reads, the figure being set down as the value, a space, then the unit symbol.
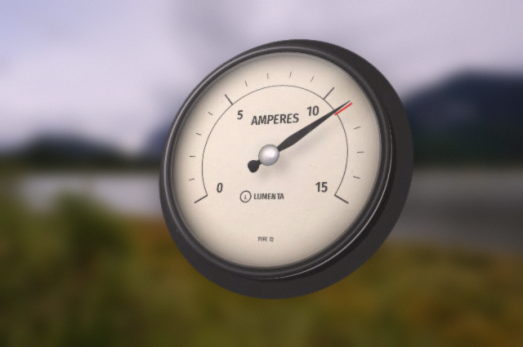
11 A
